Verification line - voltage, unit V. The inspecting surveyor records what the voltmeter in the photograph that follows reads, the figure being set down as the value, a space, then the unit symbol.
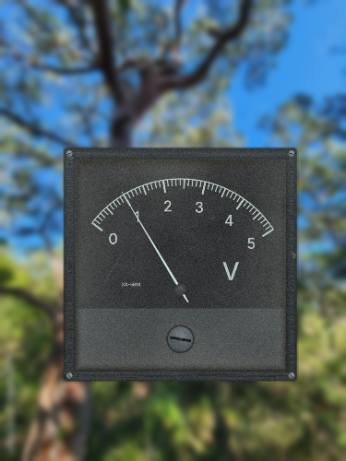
1 V
